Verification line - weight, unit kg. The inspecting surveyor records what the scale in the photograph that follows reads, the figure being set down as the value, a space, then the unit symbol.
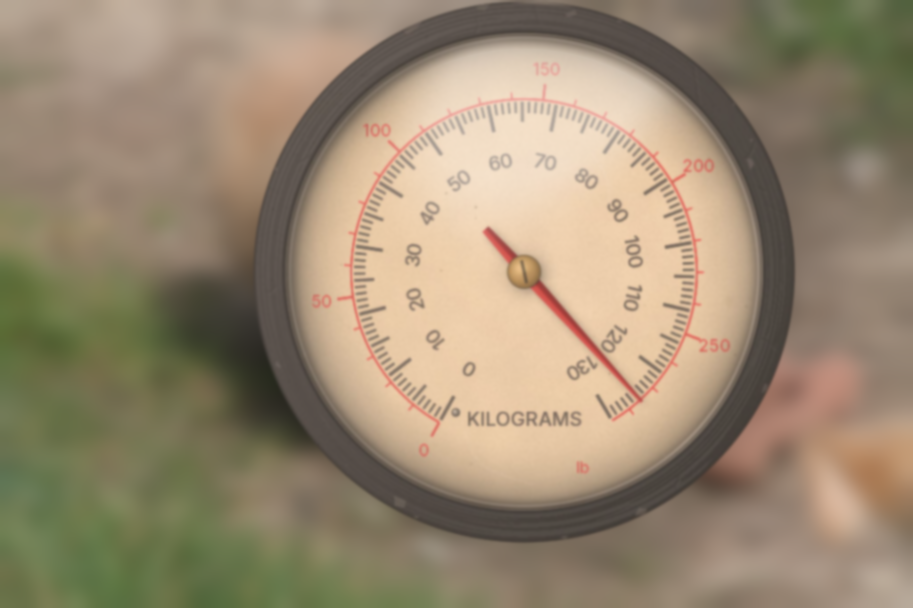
125 kg
